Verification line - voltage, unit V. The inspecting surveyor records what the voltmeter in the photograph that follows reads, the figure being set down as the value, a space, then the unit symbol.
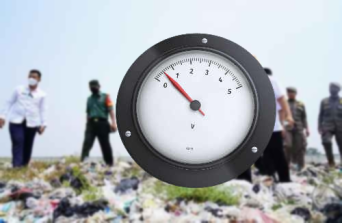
0.5 V
